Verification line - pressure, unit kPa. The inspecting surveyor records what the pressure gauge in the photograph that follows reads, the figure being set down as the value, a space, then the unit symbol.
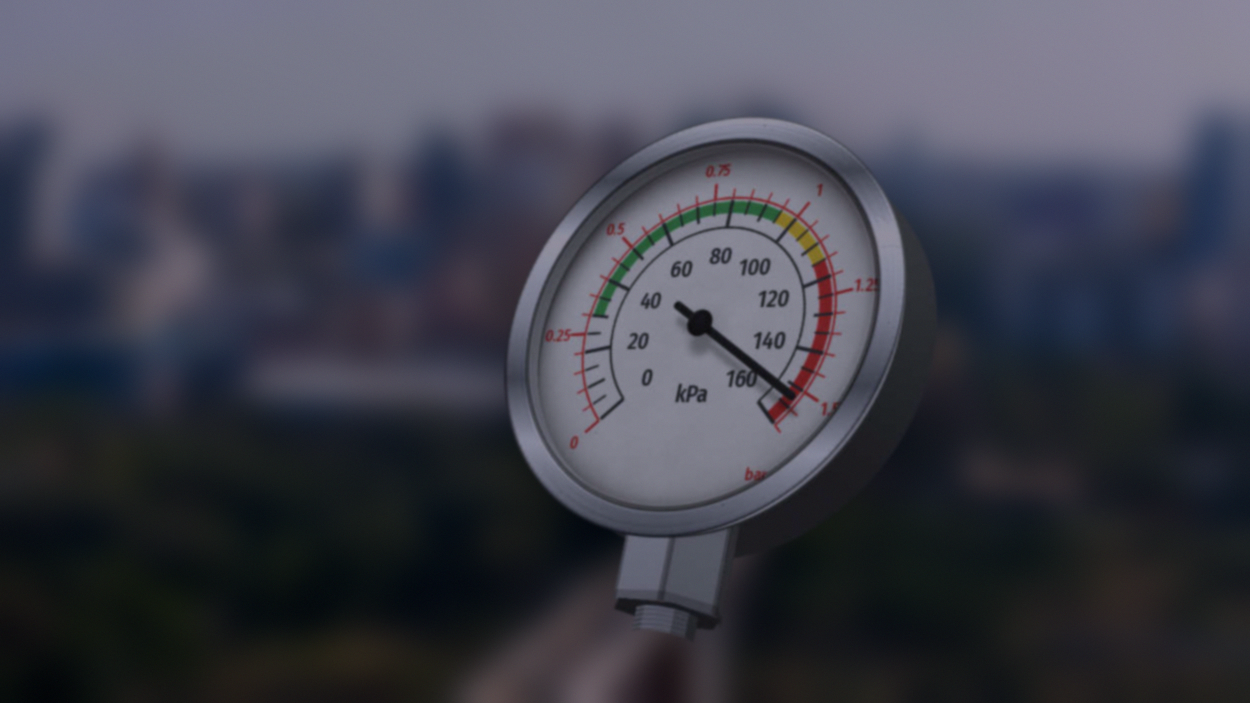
152.5 kPa
